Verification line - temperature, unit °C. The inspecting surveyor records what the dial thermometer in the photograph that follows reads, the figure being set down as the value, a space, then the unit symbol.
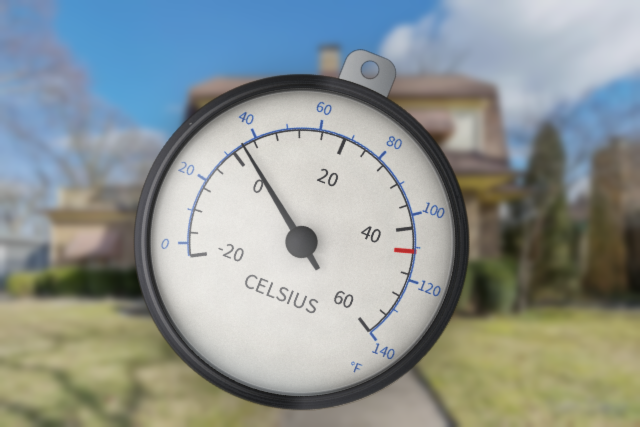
2 °C
